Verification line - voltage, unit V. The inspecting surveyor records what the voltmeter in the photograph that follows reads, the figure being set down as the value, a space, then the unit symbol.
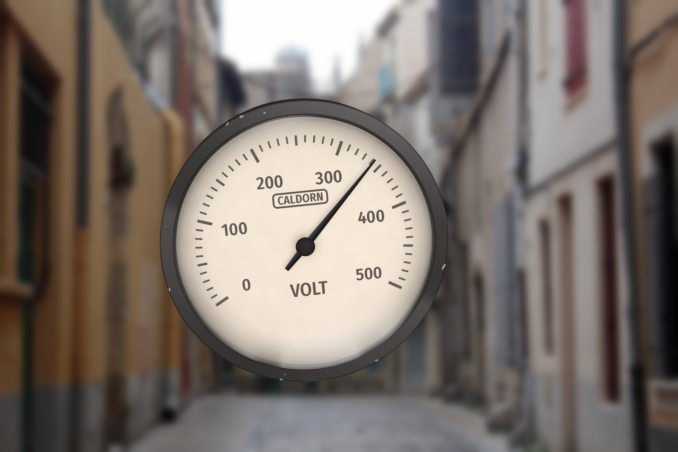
340 V
